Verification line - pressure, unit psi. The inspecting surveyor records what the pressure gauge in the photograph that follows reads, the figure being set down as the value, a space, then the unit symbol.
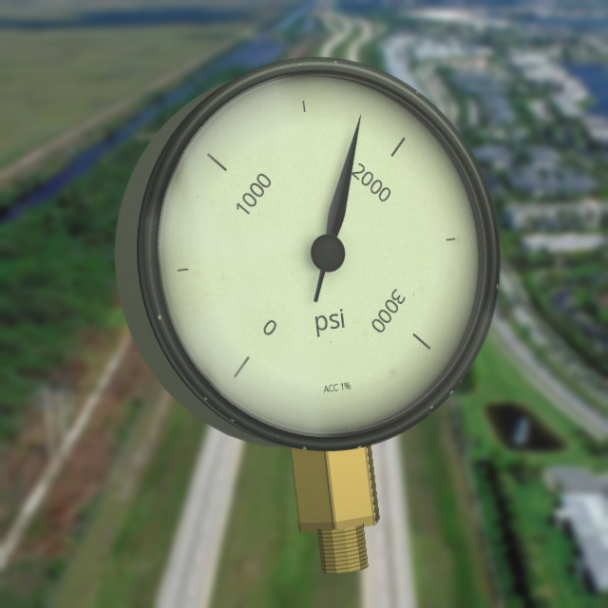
1750 psi
